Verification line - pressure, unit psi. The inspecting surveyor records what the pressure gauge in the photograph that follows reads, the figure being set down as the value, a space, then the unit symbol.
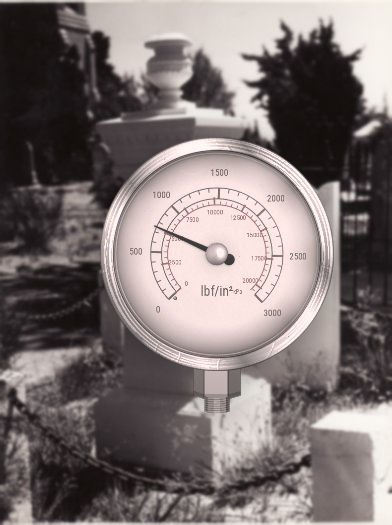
750 psi
